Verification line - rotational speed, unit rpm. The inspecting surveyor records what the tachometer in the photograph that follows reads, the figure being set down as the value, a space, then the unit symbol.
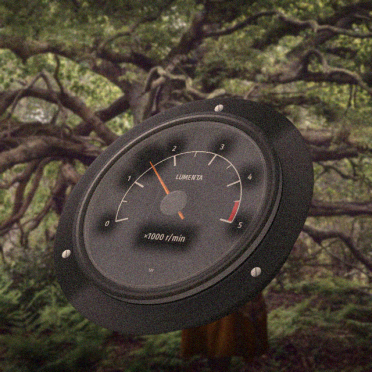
1500 rpm
